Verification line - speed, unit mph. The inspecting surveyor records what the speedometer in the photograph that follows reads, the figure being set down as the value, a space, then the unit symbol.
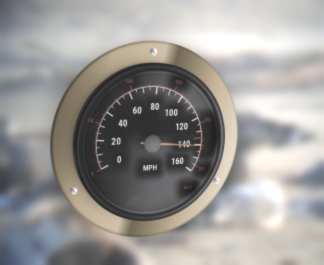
140 mph
